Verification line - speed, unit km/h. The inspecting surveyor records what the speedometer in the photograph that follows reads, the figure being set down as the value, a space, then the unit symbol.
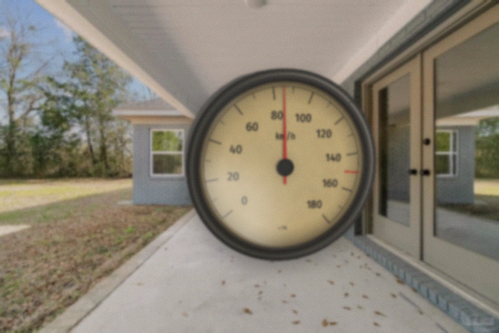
85 km/h
